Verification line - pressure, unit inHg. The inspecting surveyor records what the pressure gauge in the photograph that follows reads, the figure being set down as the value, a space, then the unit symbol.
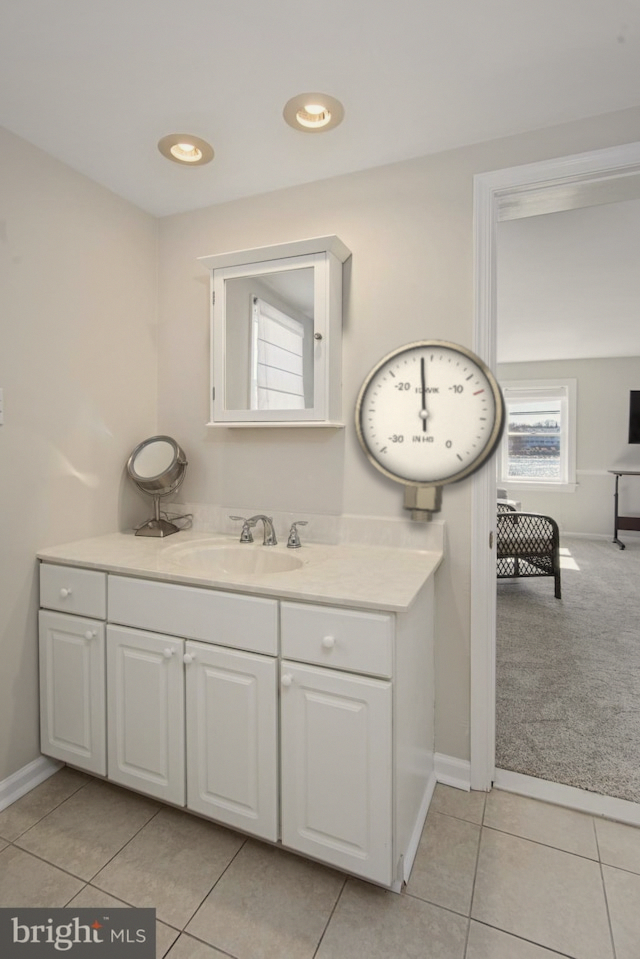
-16 inHg
